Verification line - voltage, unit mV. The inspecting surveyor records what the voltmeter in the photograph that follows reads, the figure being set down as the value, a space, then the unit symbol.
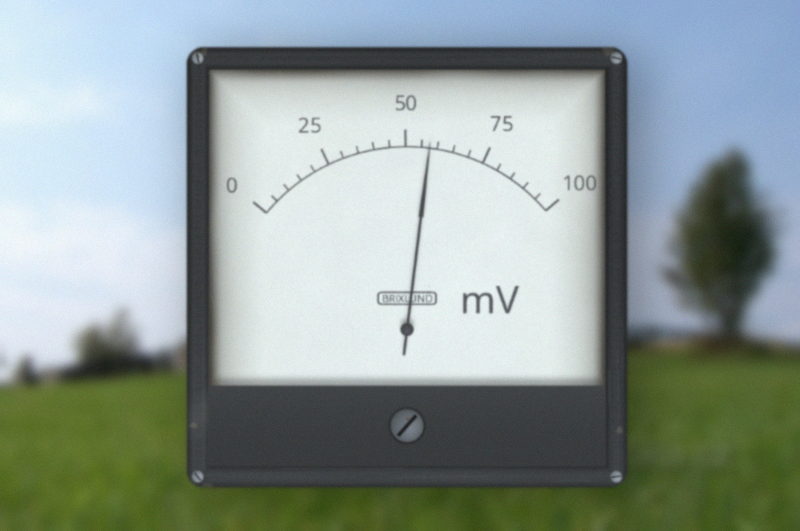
57.5 mV
